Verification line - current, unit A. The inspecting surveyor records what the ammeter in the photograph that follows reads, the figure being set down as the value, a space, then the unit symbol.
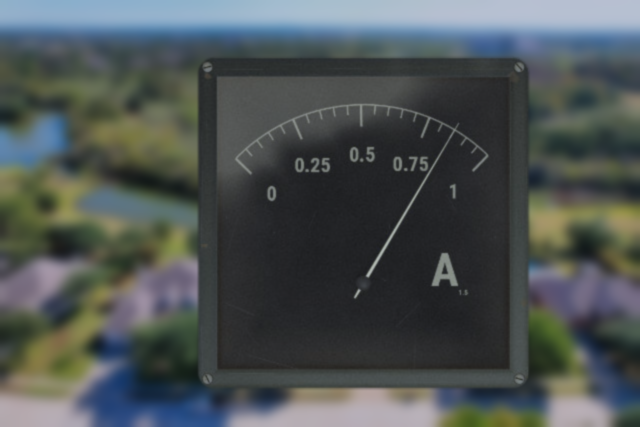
0.85 A
